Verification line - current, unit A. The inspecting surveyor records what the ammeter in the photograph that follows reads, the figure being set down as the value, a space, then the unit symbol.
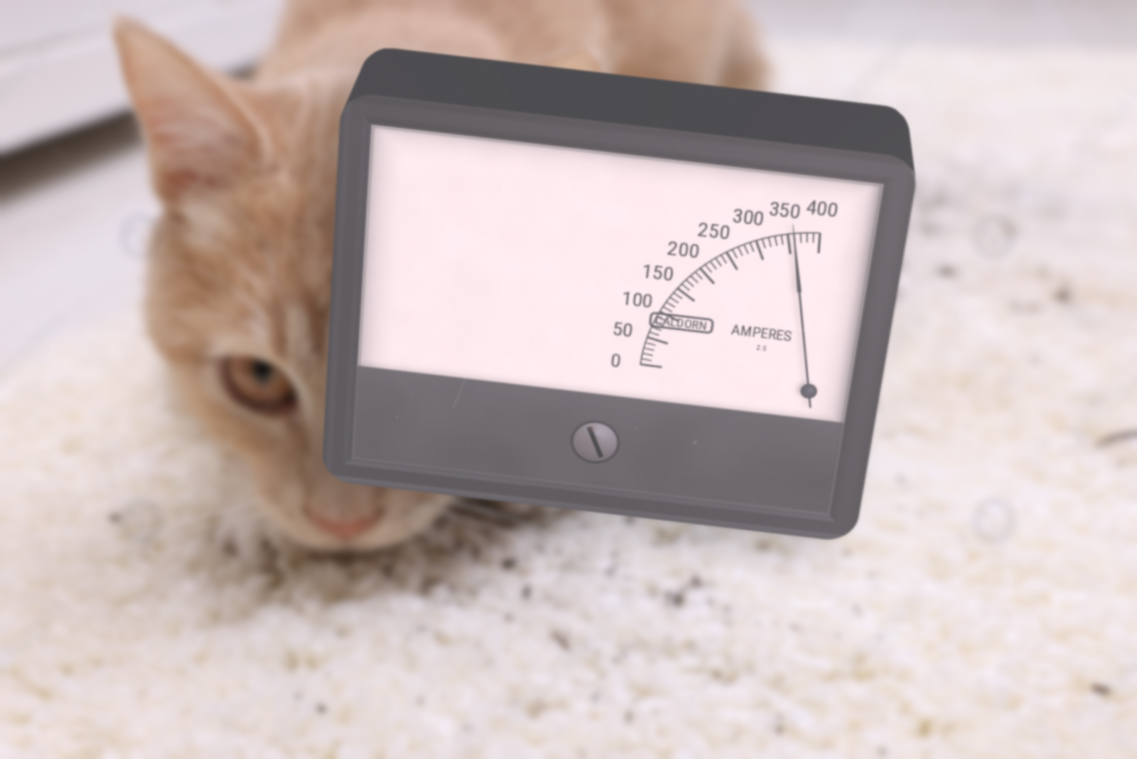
360 A
